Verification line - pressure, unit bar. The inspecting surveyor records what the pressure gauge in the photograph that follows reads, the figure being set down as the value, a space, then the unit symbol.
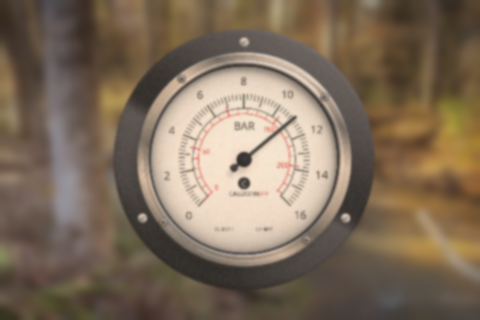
11 bar
